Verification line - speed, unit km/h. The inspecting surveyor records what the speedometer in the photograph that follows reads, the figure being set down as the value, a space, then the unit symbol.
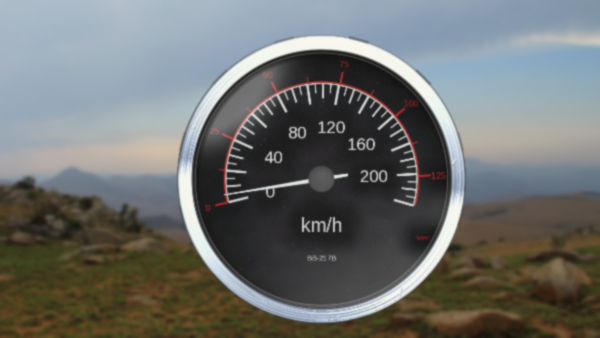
5 km/h
